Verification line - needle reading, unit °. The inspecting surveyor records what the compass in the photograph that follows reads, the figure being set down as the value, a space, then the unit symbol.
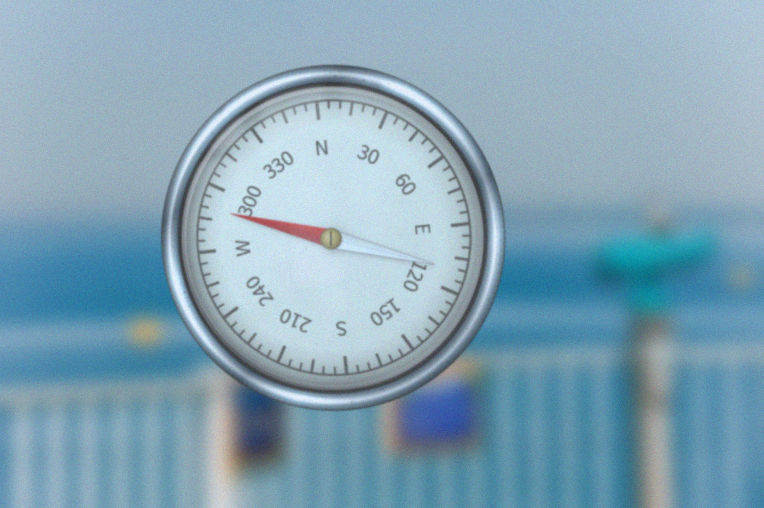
290 °
